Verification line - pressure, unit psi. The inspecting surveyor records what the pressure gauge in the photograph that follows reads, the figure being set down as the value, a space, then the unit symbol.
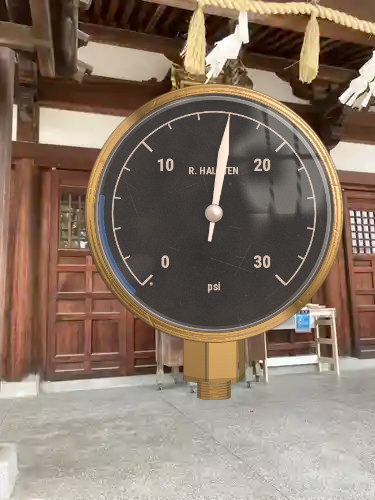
16 psi
